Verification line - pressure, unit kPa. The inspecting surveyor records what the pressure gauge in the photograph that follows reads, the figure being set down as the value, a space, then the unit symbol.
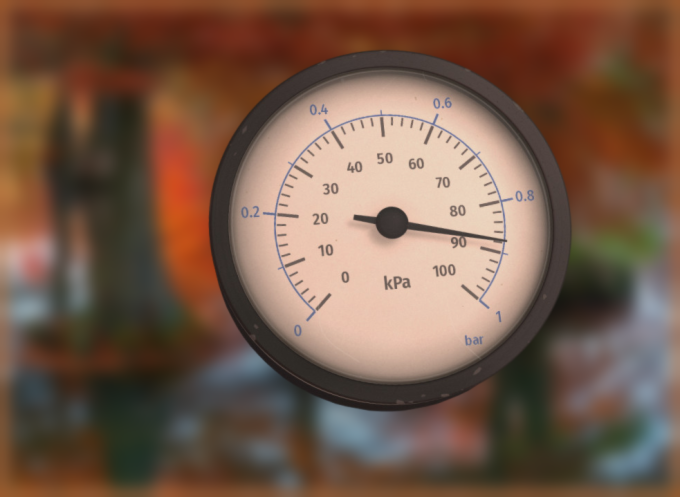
88 kPa
